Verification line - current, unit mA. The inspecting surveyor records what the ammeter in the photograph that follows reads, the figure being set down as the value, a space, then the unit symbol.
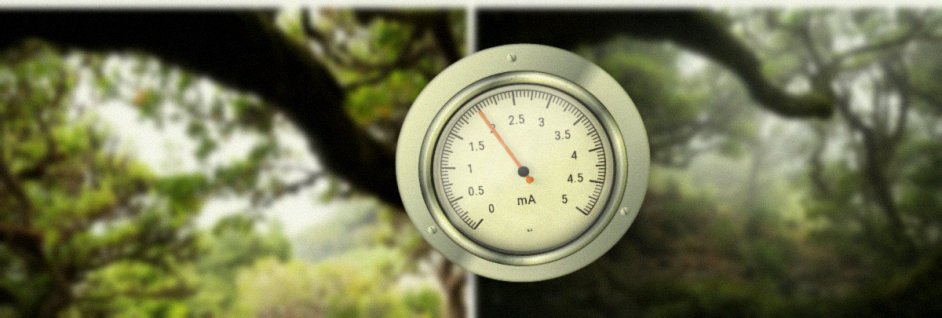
2 mA
